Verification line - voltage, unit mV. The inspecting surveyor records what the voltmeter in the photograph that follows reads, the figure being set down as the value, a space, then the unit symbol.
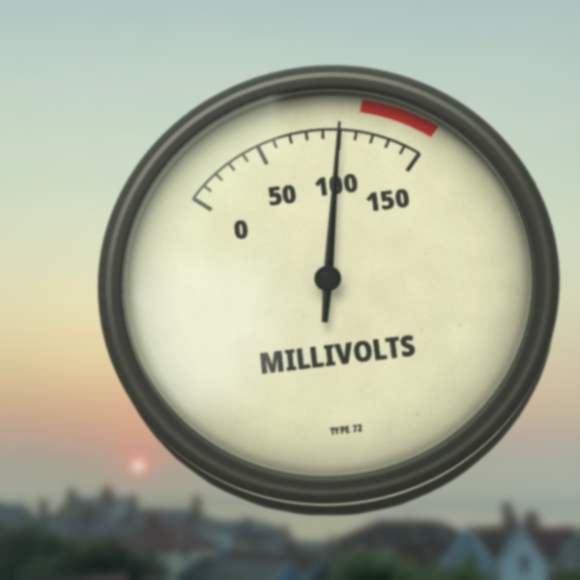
100 mV
